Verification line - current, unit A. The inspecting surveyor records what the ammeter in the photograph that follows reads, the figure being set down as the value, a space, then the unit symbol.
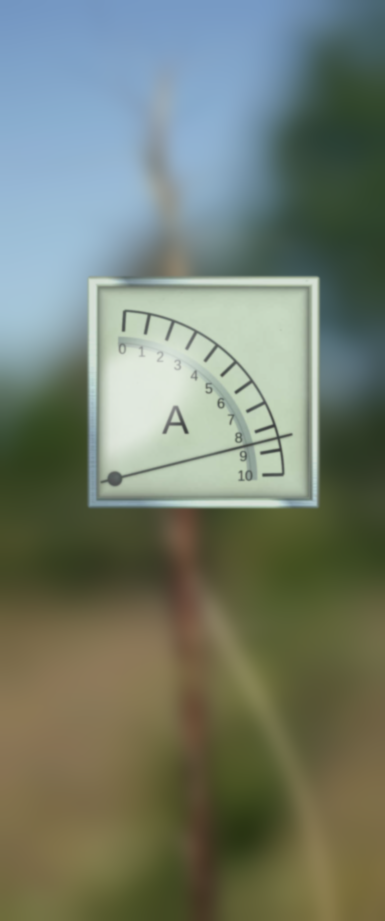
8.5 A
